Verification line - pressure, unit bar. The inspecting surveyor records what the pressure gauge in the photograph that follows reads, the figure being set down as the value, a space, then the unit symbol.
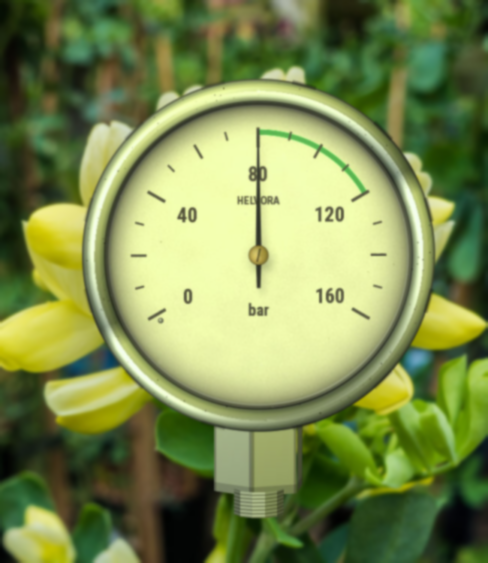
80 bar
